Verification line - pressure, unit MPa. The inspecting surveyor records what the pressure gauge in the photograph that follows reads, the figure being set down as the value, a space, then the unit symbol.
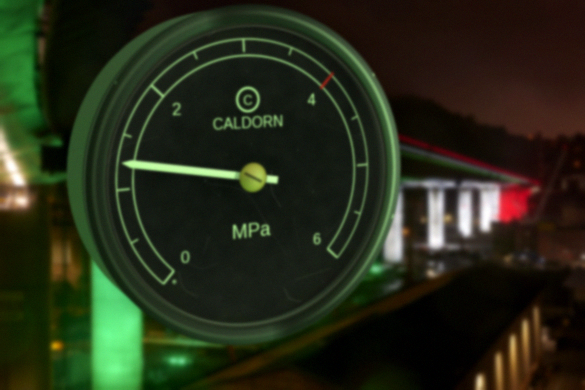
1.25 MPa
